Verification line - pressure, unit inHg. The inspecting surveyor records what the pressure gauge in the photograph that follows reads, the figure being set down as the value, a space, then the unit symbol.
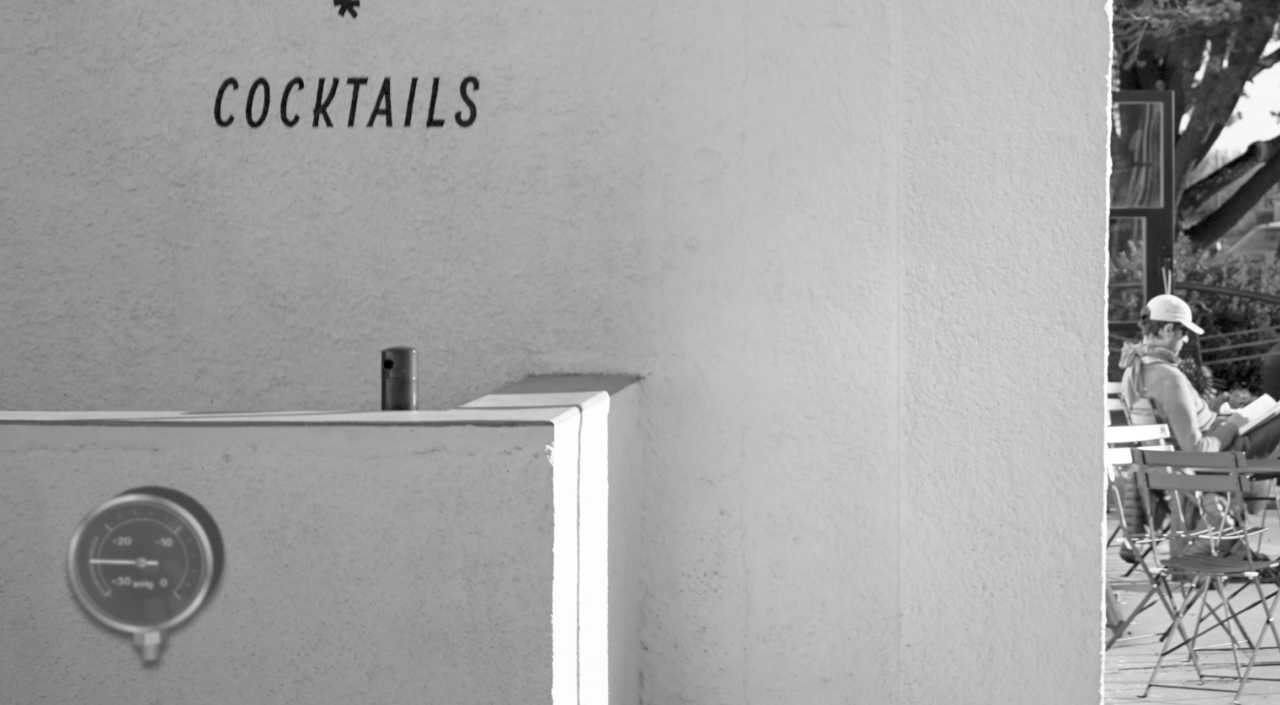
-25 inHg
